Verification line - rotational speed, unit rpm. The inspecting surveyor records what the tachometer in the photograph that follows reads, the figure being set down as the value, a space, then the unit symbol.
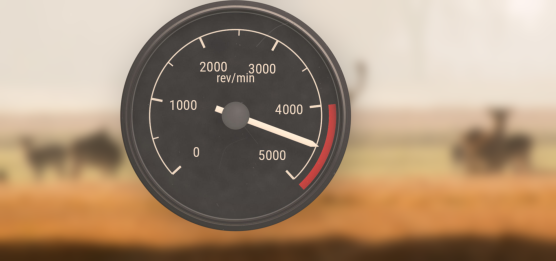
4500 rpm
